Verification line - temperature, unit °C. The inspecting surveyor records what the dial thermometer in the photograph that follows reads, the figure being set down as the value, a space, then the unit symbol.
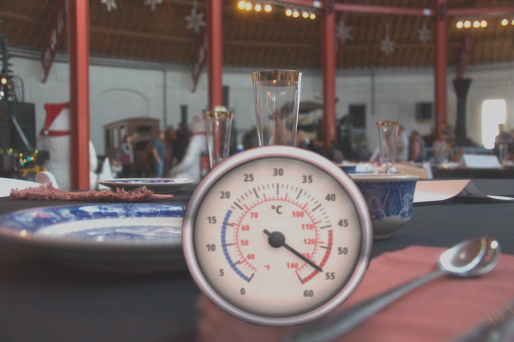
55 °C
